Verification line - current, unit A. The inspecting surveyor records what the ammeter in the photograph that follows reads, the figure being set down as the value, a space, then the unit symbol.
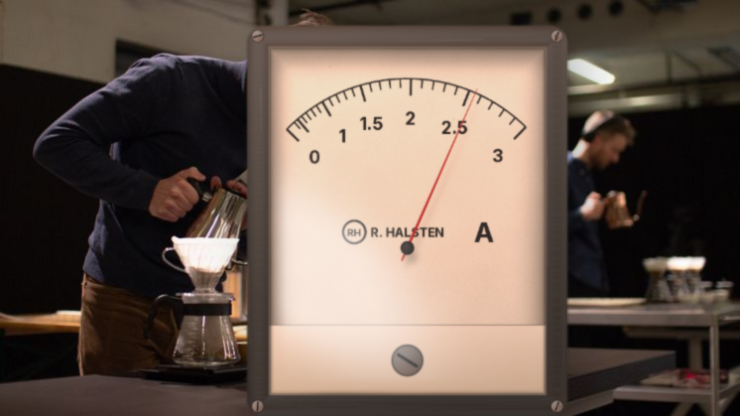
2.55 A
